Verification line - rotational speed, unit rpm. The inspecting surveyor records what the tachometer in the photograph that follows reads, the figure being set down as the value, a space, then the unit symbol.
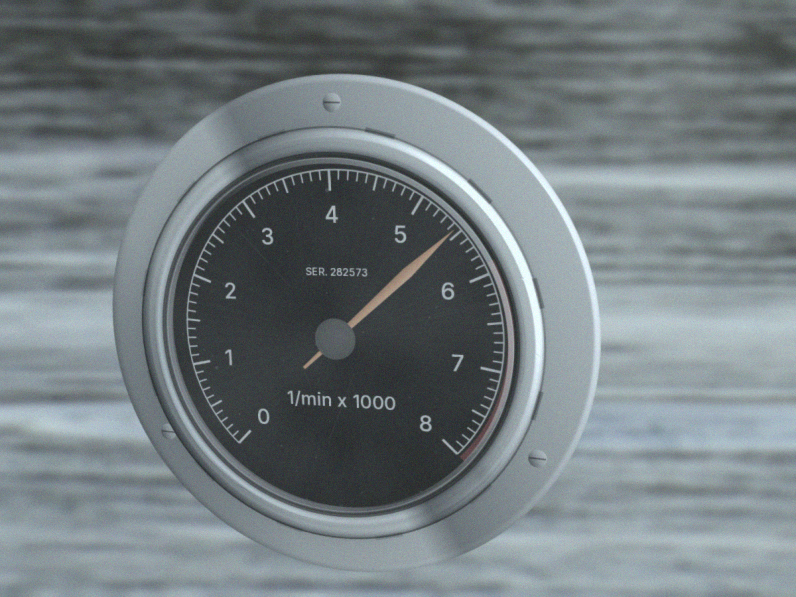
5450 rpm
